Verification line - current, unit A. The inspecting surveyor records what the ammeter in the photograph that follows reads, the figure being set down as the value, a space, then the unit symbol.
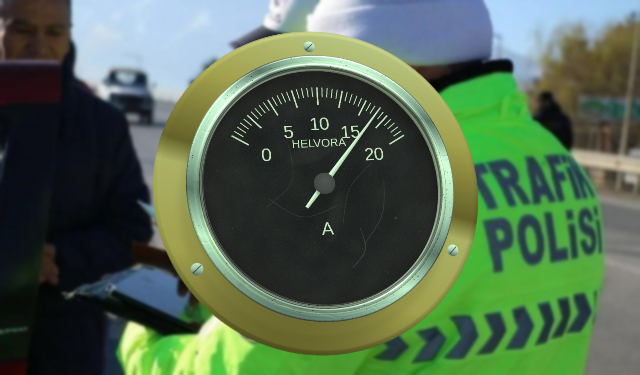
16.5 A
